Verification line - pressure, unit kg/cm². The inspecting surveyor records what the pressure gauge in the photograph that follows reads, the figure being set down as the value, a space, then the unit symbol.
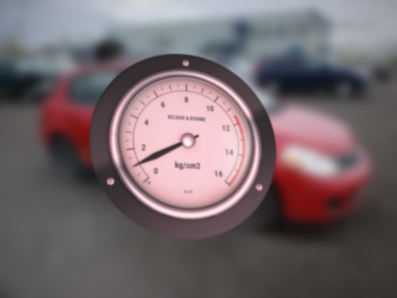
1 kg/cm²
